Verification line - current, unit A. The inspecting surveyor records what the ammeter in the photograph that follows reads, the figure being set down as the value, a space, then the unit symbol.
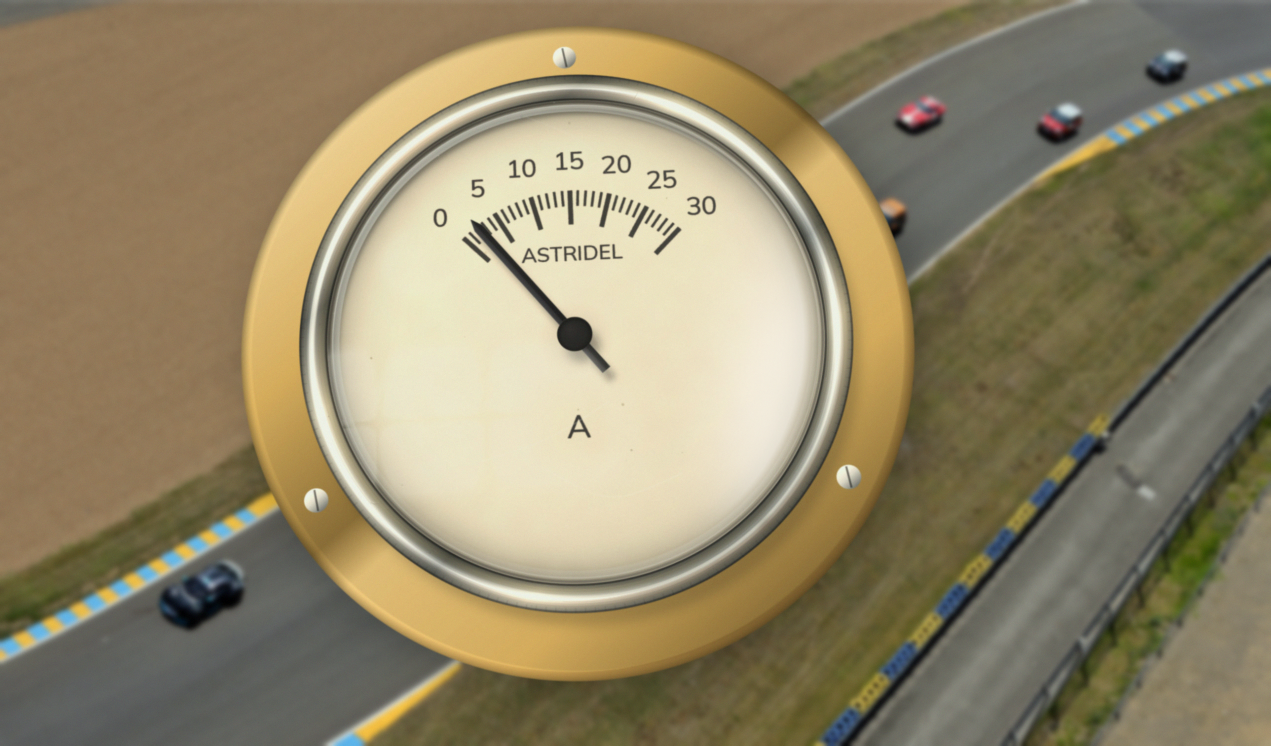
2 A
